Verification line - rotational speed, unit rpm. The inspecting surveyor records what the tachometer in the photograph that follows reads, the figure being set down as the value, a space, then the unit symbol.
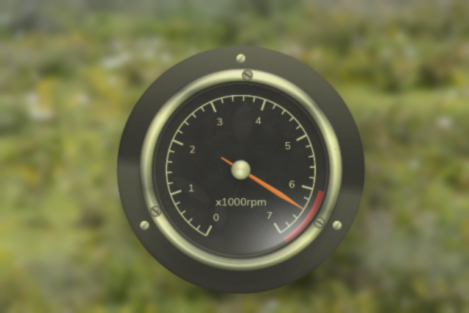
6400 rpm
